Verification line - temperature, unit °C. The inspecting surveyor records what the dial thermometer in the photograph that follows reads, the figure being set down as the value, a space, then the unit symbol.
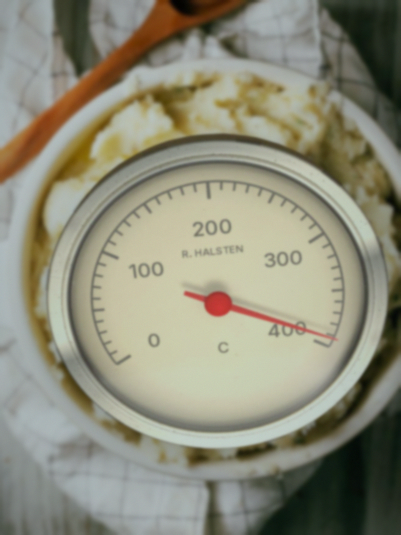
390 °C
